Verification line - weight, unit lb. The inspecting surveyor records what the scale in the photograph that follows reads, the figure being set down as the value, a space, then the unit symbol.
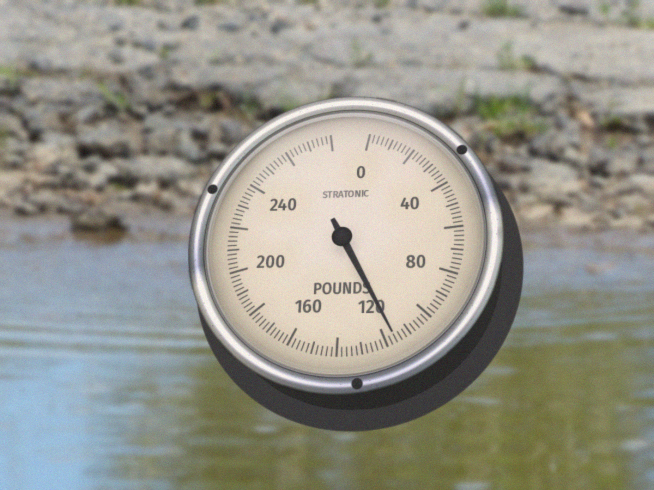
116 lb
